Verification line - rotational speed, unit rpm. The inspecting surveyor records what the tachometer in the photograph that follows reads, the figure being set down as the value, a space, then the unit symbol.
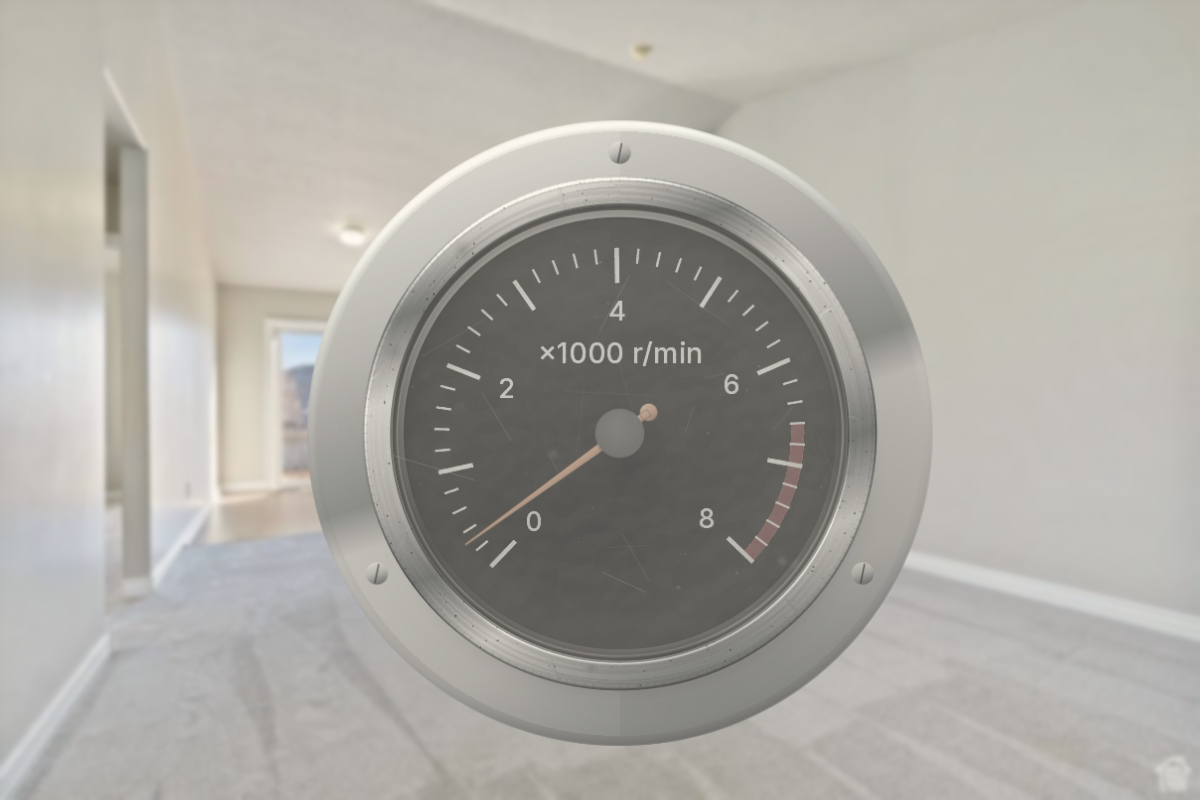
300 rpm
